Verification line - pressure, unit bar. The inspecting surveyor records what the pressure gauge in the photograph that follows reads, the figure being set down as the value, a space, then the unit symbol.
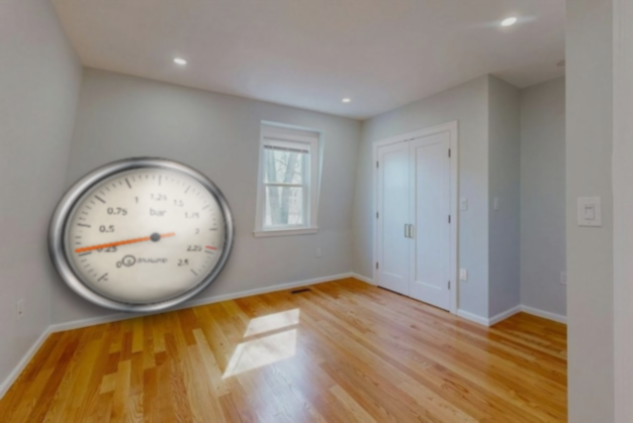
0.3 bar
